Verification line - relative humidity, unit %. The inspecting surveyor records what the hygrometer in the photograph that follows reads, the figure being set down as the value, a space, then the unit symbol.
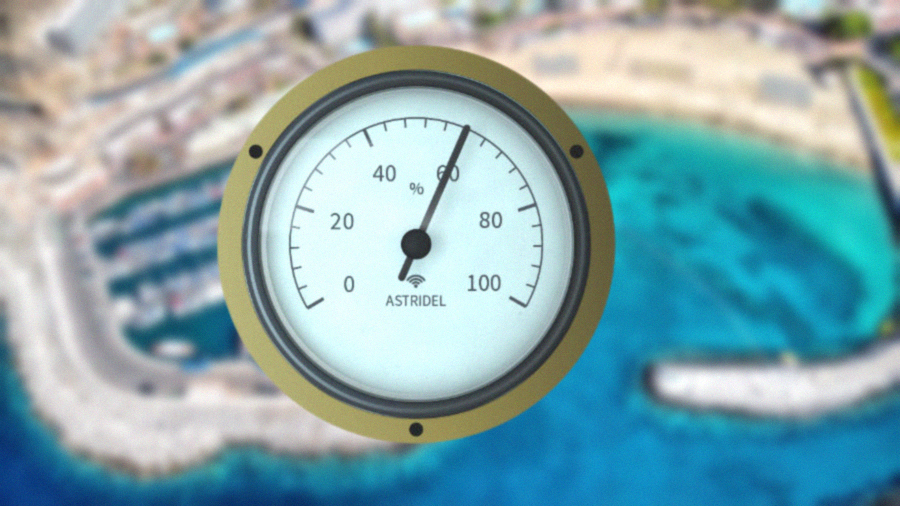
60 %
